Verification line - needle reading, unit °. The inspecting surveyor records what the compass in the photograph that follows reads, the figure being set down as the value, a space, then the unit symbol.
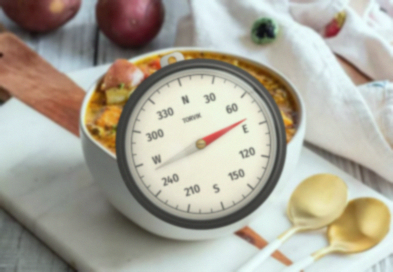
80 °
